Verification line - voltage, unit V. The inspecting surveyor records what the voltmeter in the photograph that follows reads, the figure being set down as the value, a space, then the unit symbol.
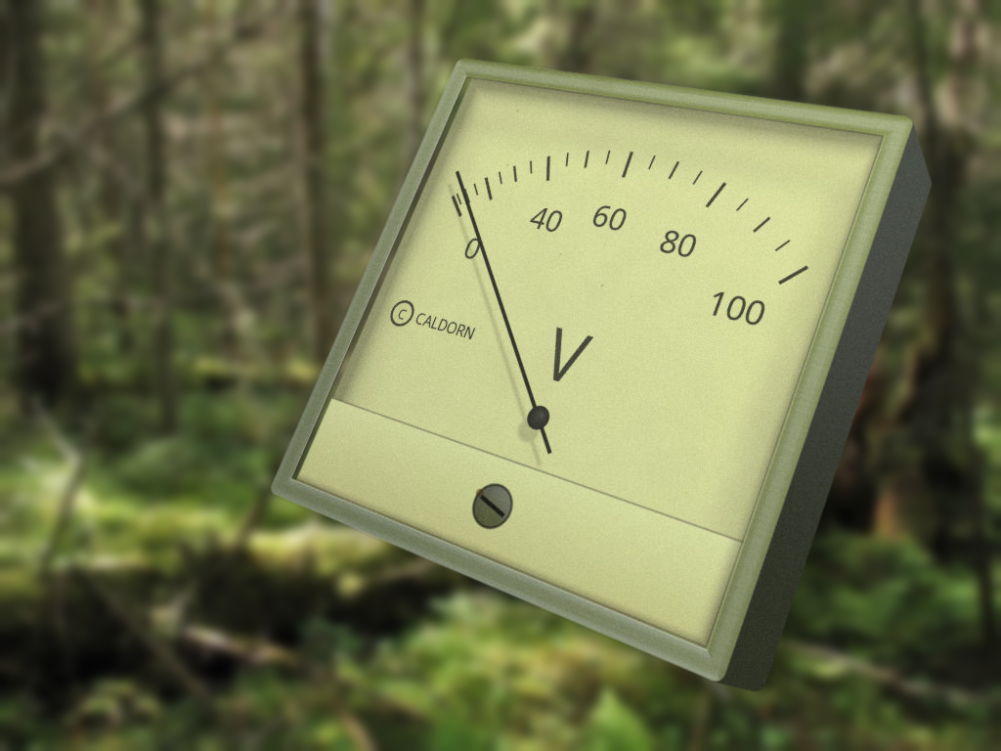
10 V
